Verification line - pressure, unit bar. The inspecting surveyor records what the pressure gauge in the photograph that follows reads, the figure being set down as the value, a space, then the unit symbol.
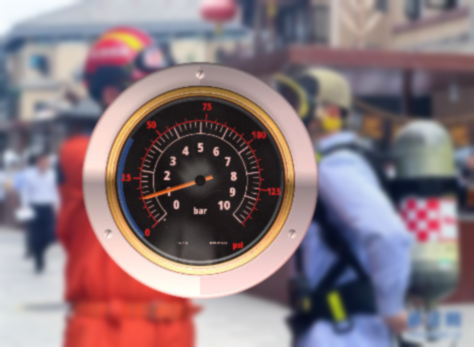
1 bar
